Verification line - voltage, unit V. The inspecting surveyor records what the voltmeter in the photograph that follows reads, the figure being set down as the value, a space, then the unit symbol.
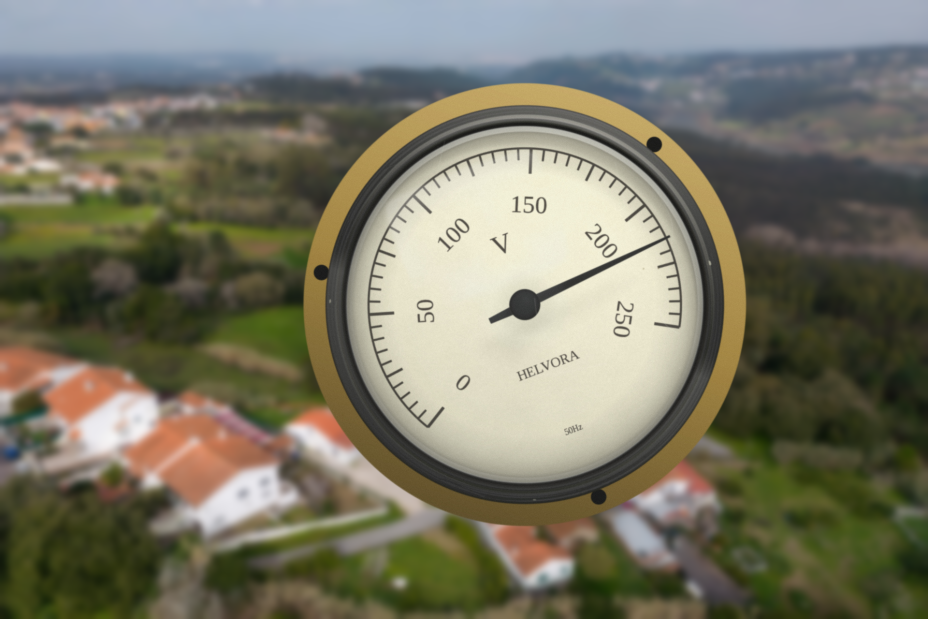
215 V
